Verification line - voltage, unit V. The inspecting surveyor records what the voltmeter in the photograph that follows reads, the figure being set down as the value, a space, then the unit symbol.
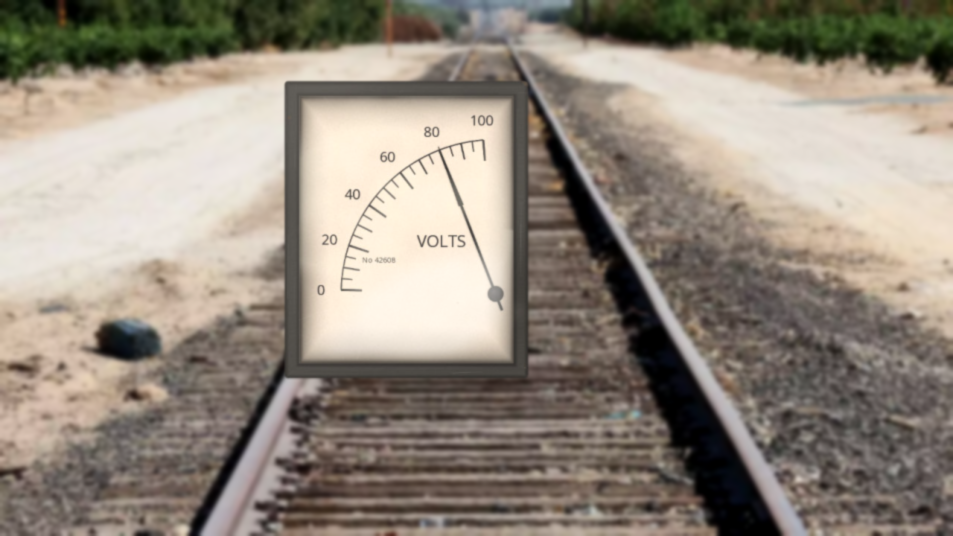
80 V
